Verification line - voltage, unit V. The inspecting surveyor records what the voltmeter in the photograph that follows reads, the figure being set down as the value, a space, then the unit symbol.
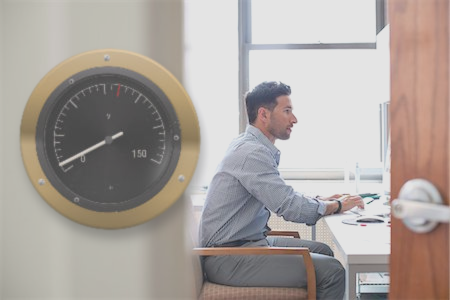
5 V
